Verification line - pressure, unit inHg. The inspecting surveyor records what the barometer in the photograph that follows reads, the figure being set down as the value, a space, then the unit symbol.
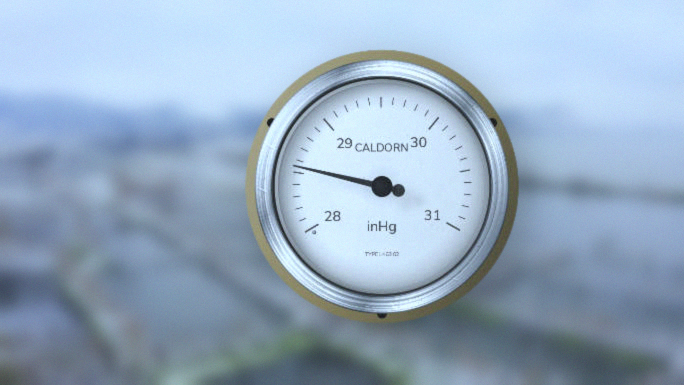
28.55 inHg
